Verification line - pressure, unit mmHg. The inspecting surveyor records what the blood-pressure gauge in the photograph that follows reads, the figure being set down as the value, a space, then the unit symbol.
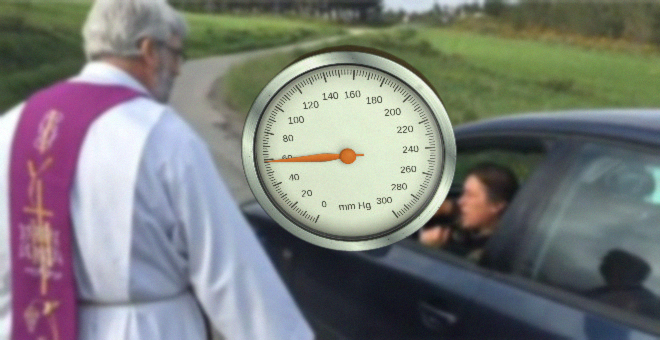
60 mmHg
